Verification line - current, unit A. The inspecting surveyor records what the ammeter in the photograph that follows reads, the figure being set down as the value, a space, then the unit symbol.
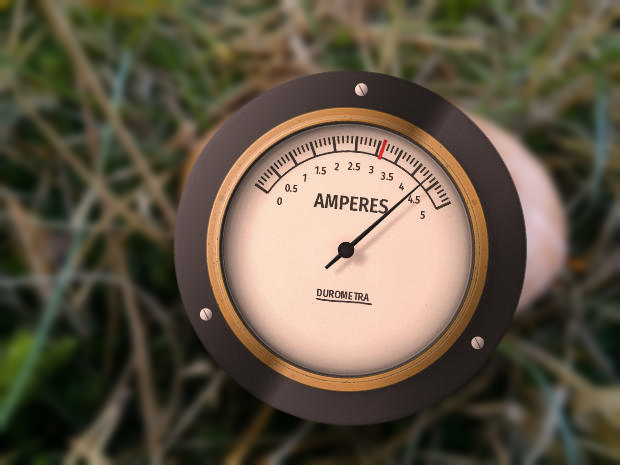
4.3 A
